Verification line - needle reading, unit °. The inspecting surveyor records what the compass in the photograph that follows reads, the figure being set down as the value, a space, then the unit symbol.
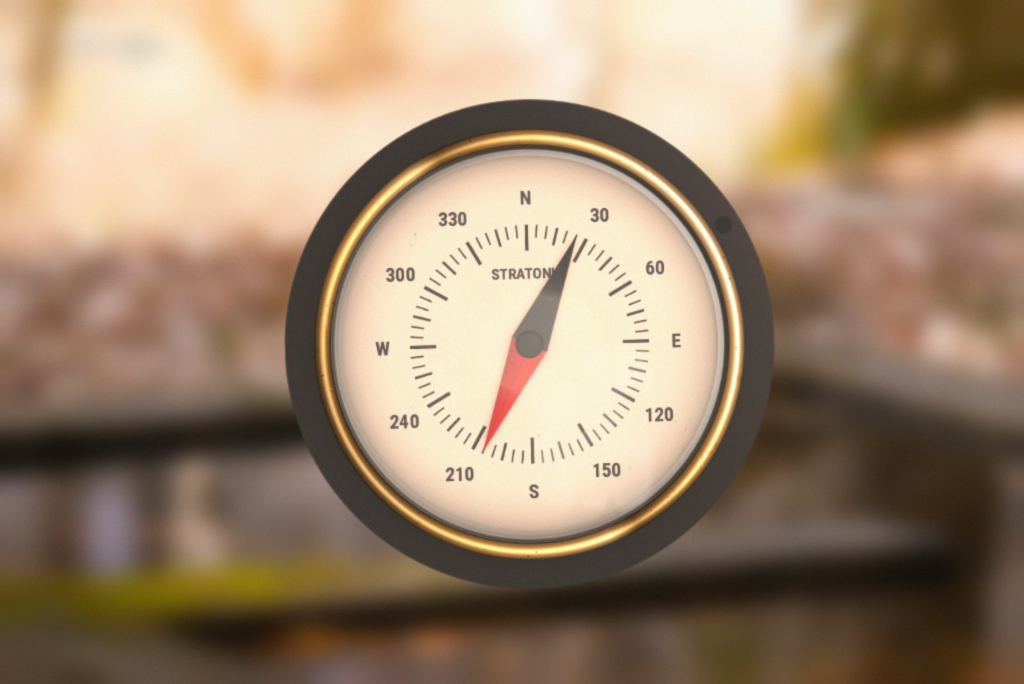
205 °
